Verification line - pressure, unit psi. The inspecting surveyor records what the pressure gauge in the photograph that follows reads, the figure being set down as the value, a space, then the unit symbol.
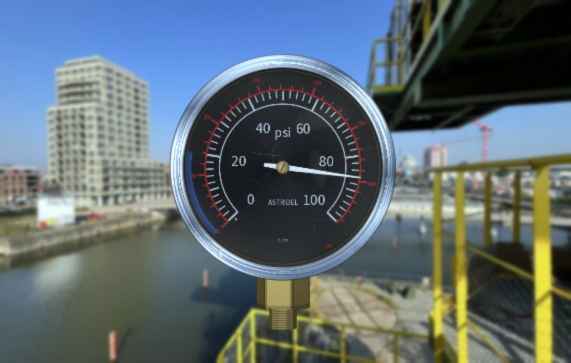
86 psi
